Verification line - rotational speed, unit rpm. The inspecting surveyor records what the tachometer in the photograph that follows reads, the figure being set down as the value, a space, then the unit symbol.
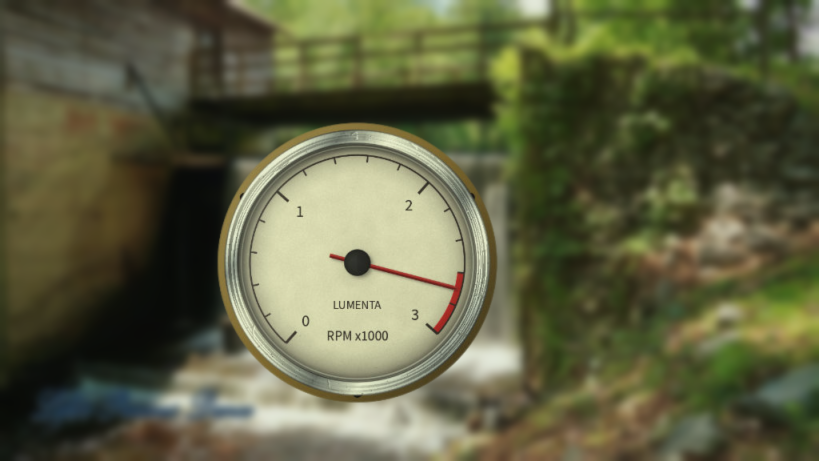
2700 rpm
